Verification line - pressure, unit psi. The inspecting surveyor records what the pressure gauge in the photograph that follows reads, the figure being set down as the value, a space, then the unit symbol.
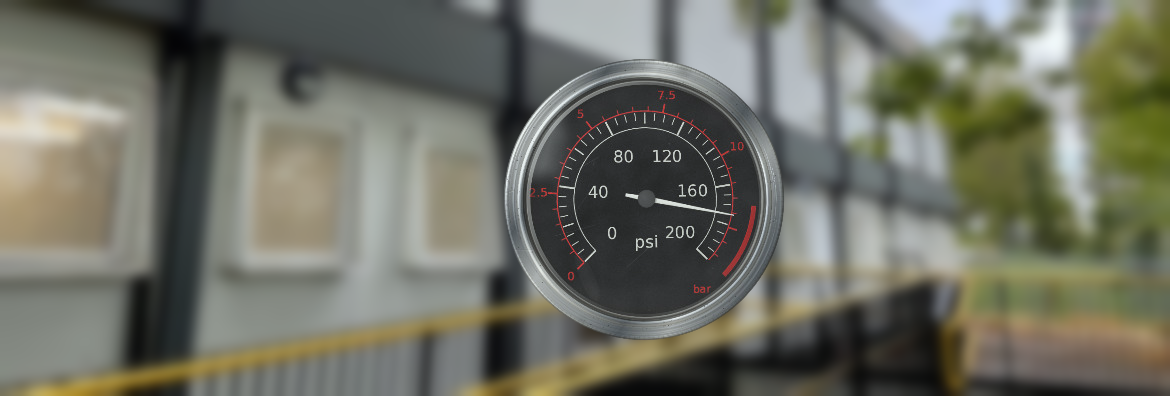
175 psi
